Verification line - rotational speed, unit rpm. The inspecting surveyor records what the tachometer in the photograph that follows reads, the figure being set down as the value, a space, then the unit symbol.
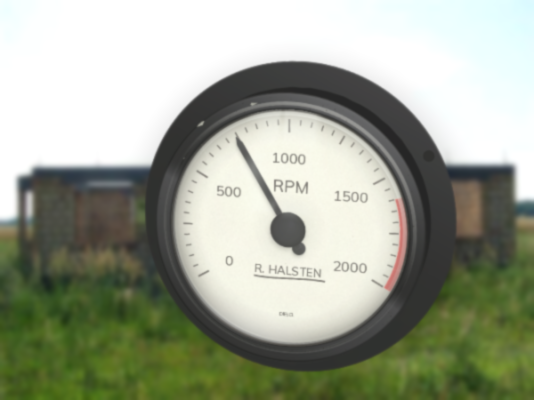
750 rpm
